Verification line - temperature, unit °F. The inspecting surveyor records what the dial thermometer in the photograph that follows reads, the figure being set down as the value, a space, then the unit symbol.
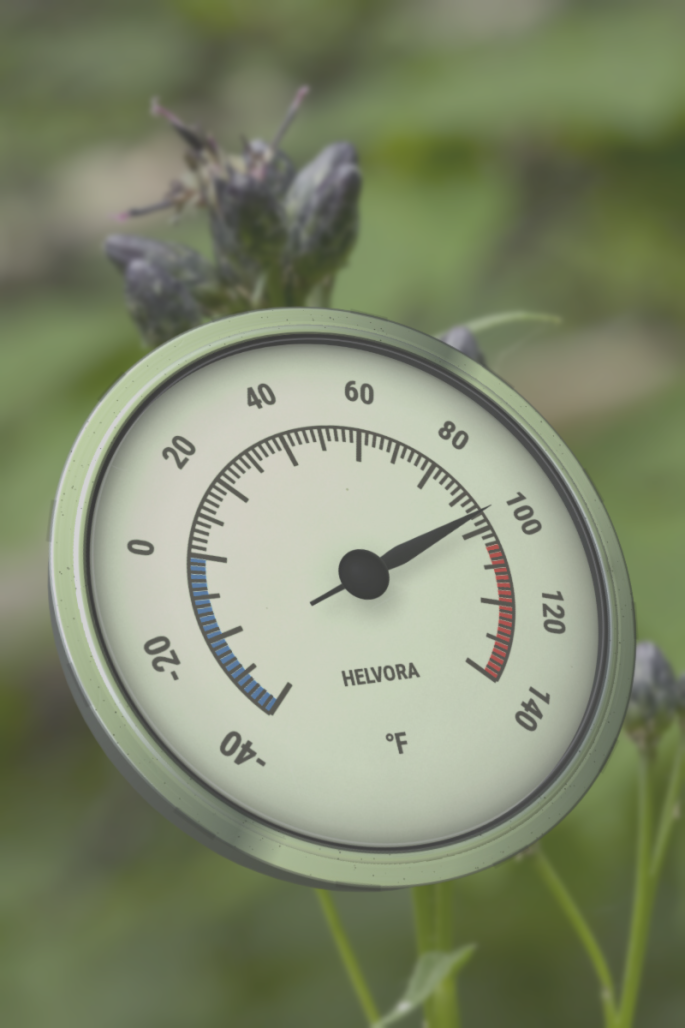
96 °F
